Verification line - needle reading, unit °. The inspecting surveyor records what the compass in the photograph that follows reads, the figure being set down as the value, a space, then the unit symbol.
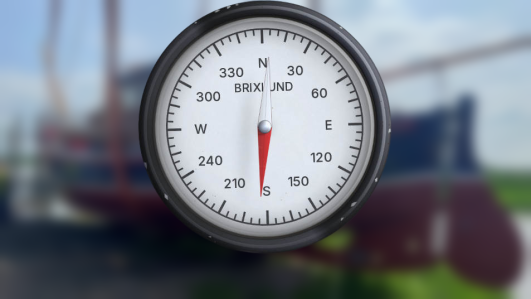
185 °
